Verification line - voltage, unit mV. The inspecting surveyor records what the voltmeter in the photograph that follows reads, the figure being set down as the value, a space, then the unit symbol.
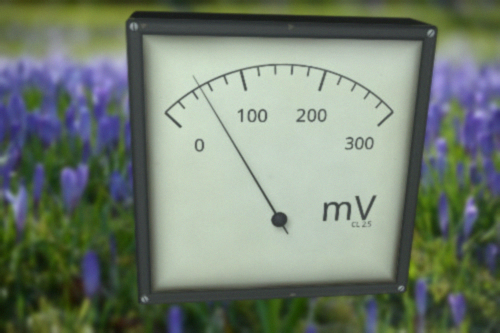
50 mV
